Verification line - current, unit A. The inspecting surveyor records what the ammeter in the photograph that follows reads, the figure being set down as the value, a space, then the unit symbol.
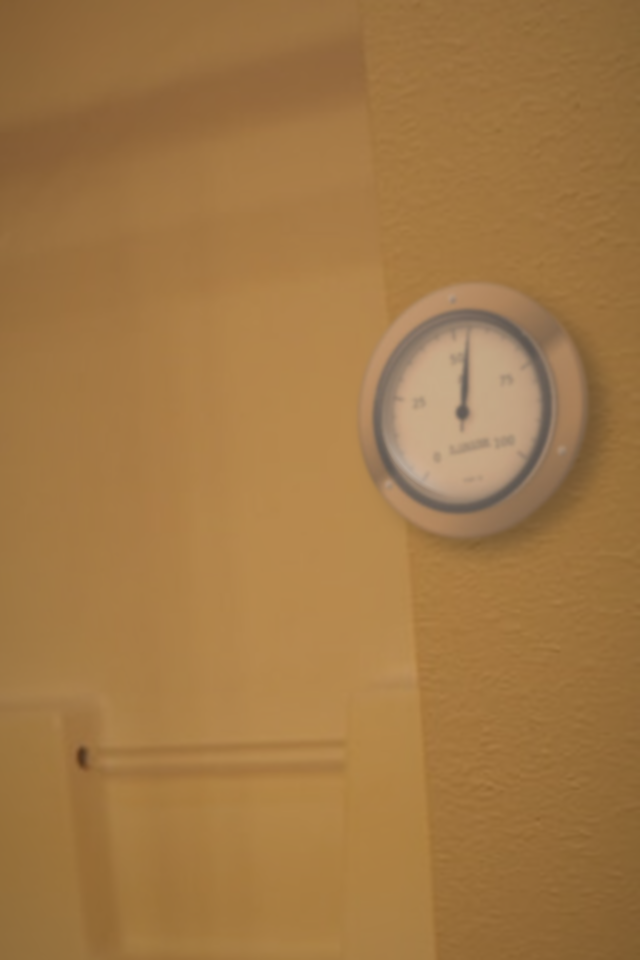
55 A
